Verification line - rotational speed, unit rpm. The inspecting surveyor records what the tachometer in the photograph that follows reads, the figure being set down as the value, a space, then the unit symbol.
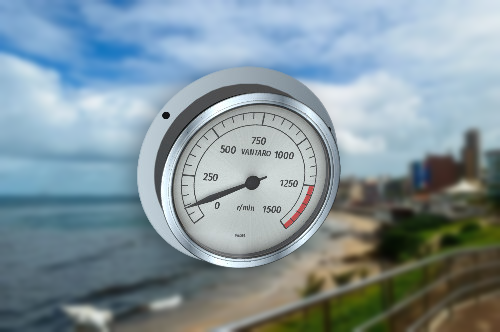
100 rpm
